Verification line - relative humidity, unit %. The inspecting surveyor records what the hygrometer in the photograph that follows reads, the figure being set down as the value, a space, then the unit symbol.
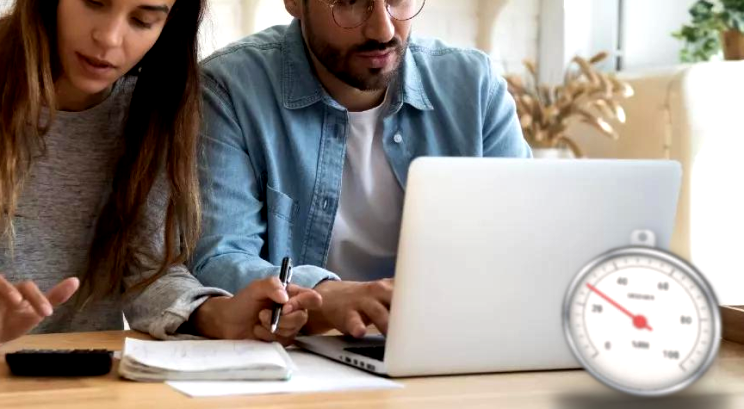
28 %
